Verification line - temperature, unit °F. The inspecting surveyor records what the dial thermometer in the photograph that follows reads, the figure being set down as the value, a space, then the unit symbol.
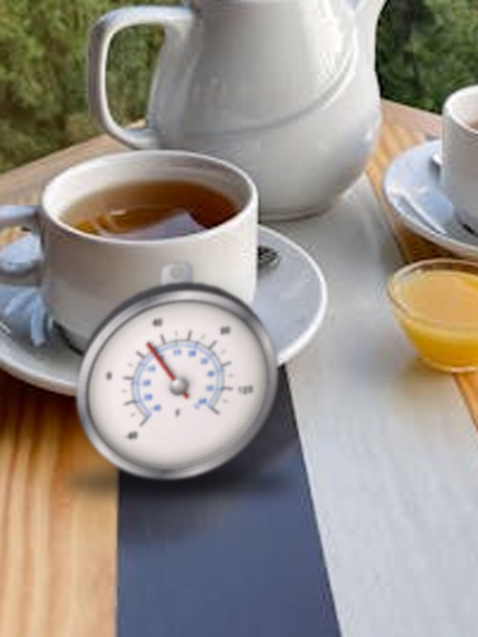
30 °F
